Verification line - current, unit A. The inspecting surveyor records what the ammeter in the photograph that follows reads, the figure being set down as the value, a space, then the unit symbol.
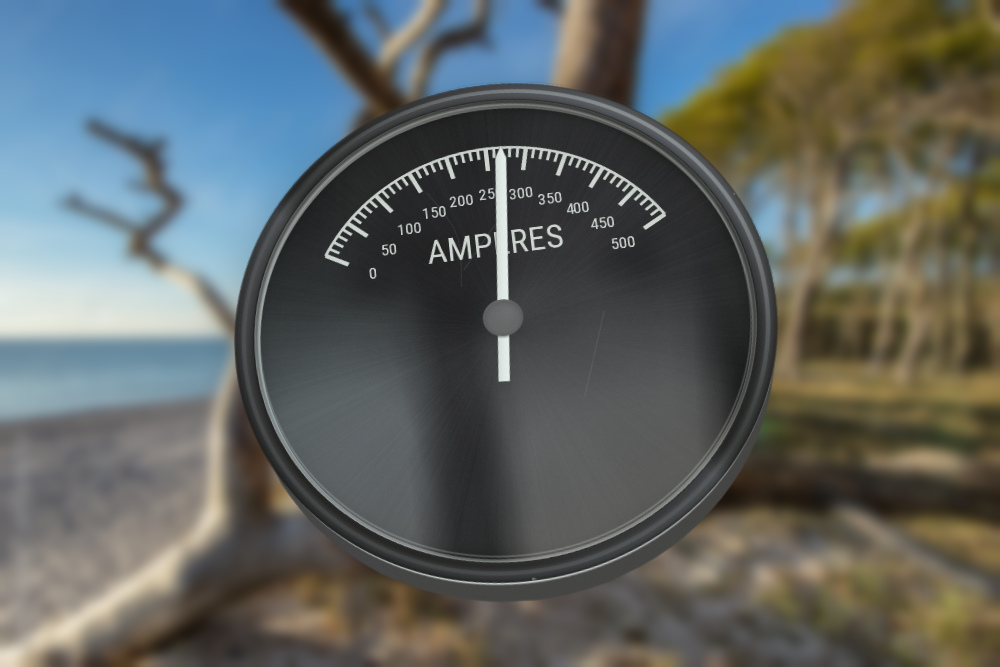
270 A
